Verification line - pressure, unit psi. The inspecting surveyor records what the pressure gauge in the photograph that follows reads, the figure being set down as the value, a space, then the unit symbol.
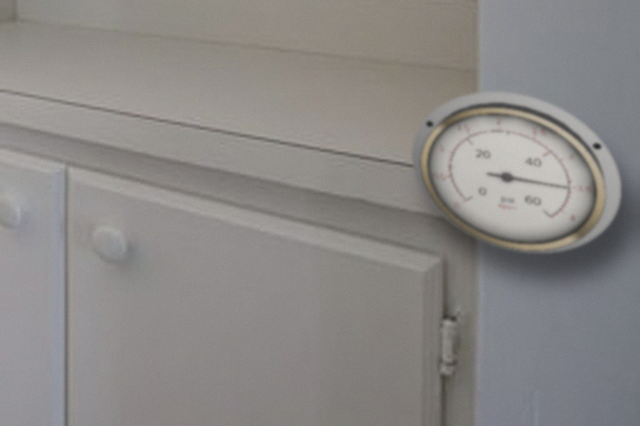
50 psi
